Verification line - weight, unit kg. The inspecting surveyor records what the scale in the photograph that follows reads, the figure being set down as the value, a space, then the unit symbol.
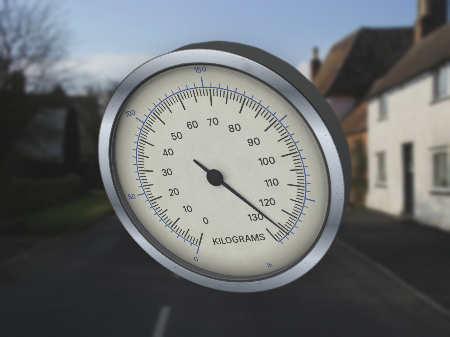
125 kg
